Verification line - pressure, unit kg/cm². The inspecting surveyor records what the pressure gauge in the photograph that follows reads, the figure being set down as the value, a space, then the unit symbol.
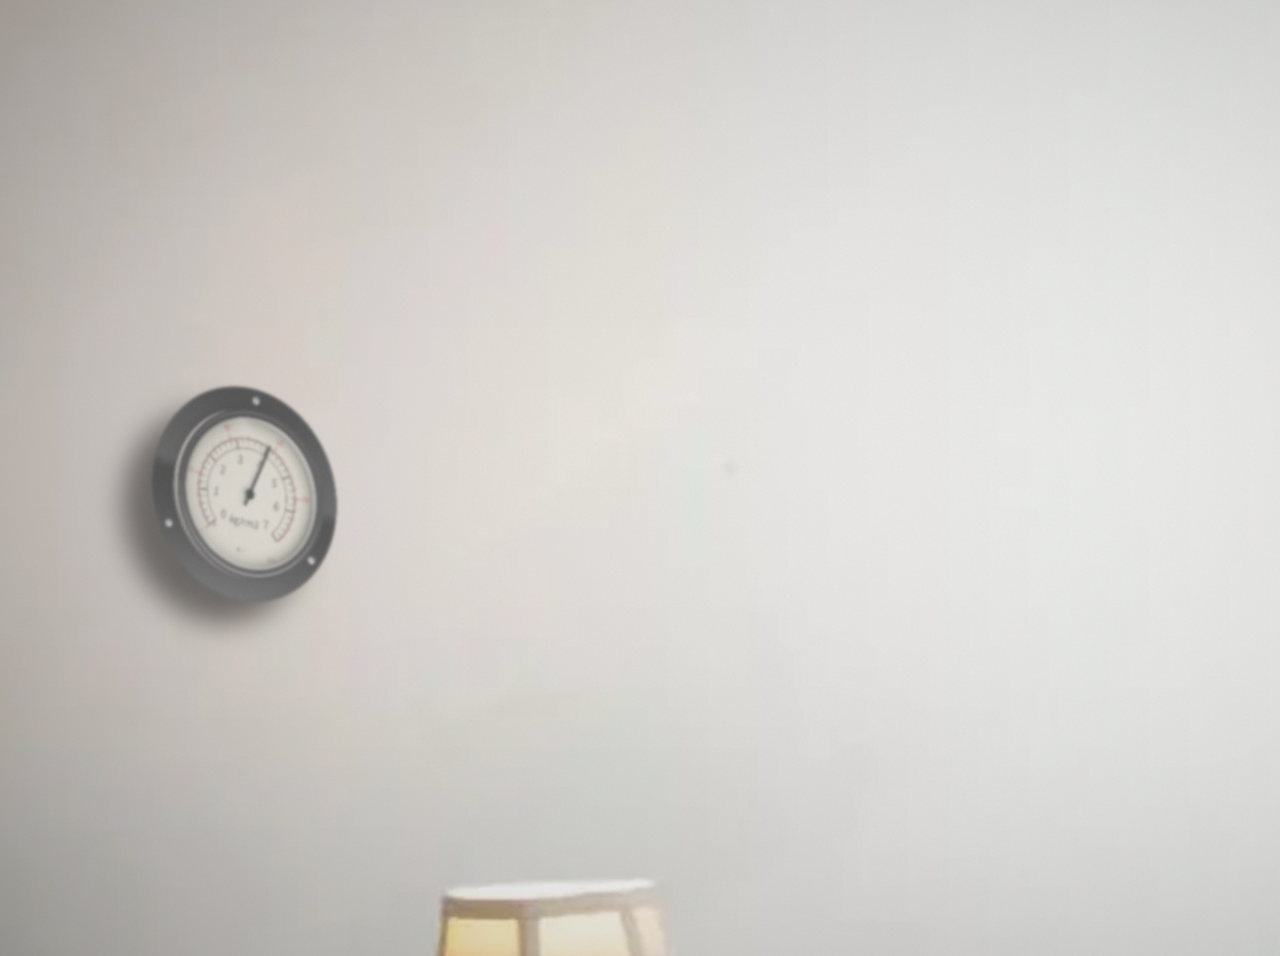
4 kg/cm²
